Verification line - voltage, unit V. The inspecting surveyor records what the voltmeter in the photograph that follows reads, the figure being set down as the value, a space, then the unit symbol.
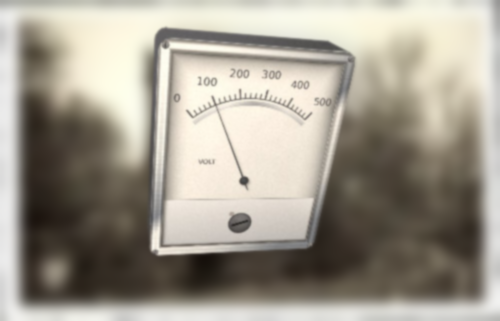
100 V
